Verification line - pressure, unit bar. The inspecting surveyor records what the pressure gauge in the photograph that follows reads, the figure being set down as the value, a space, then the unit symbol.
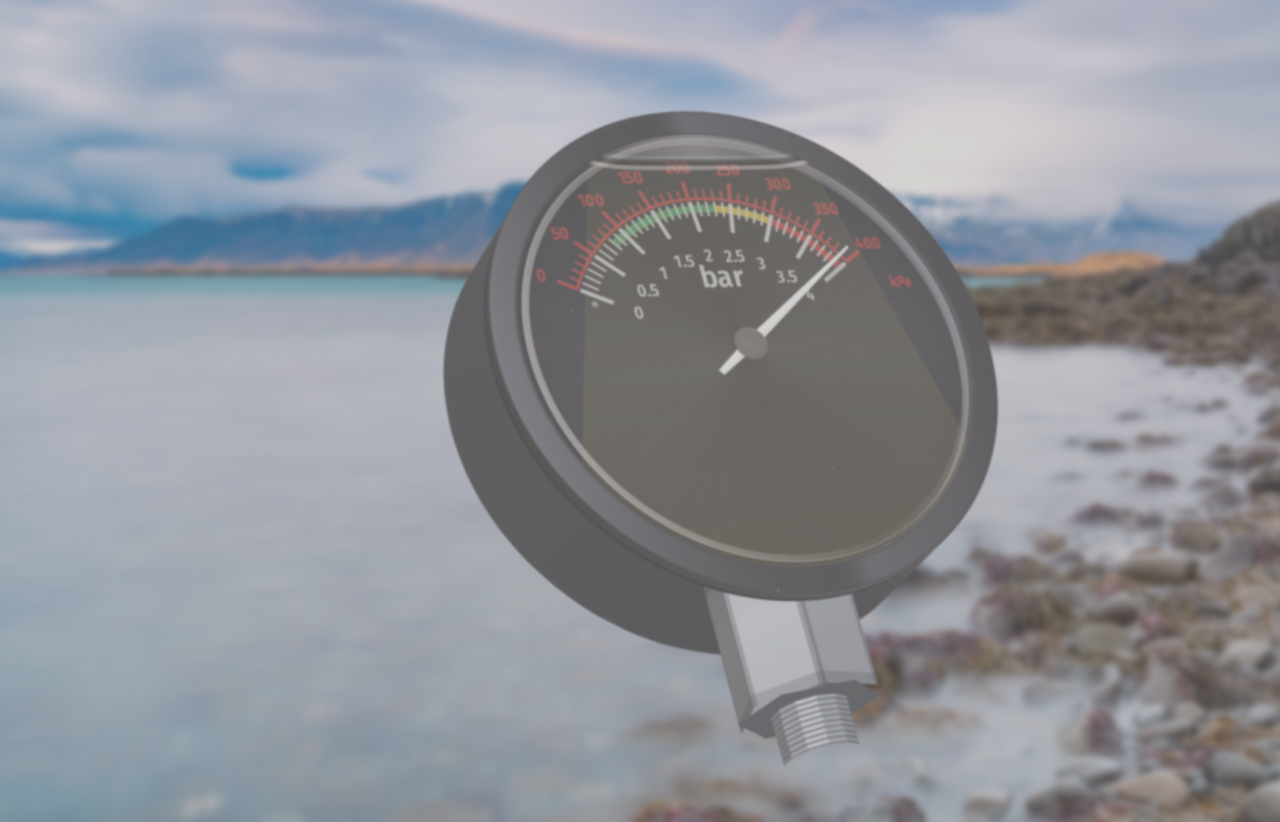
3.9 bar
